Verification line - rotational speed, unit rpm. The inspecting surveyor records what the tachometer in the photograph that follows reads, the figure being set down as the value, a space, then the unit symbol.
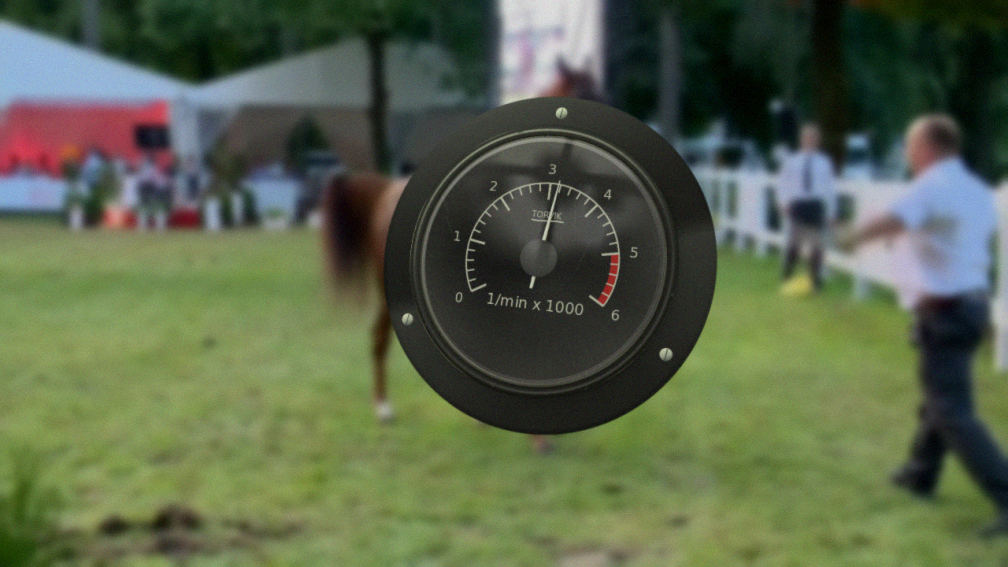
3200 rpm
